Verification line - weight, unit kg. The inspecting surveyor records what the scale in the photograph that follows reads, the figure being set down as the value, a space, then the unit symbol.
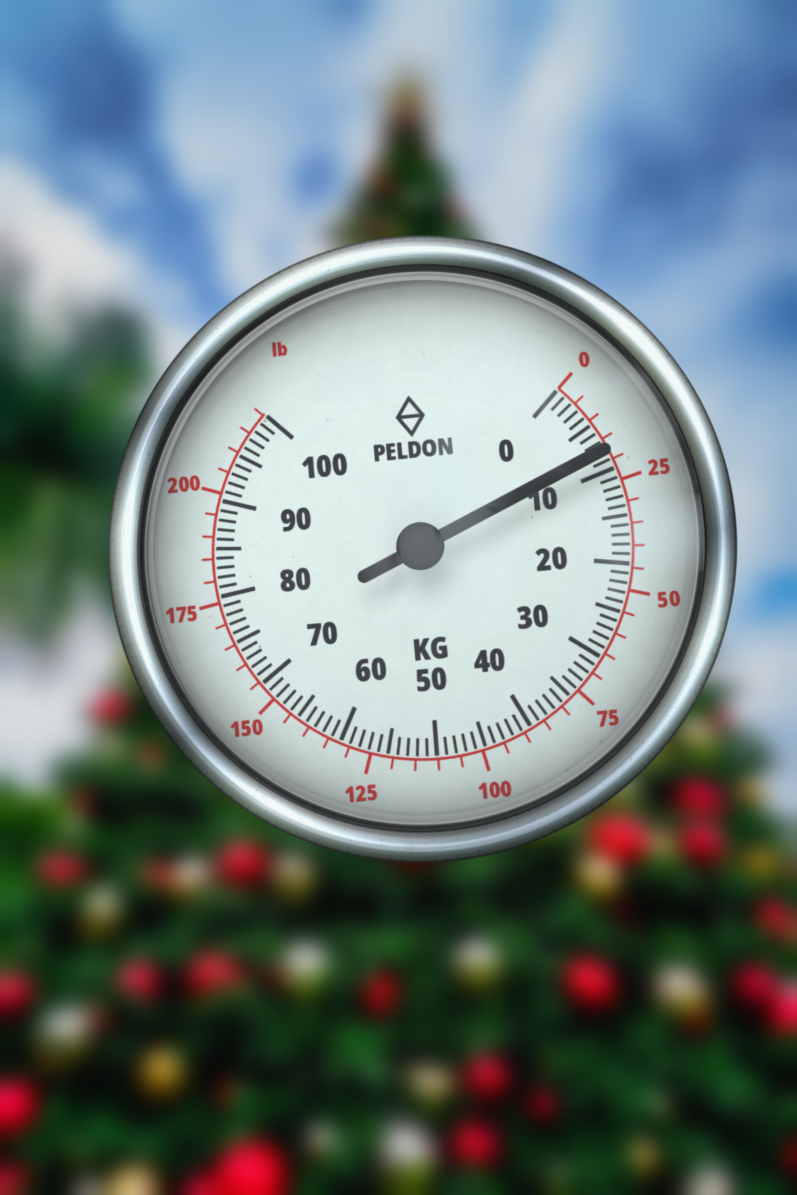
8 kg
